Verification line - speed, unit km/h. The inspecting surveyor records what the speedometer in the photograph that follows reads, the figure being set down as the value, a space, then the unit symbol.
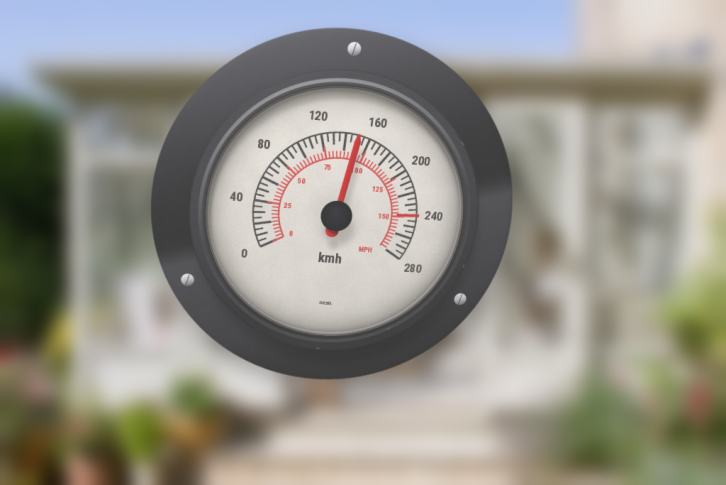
150 km/h
